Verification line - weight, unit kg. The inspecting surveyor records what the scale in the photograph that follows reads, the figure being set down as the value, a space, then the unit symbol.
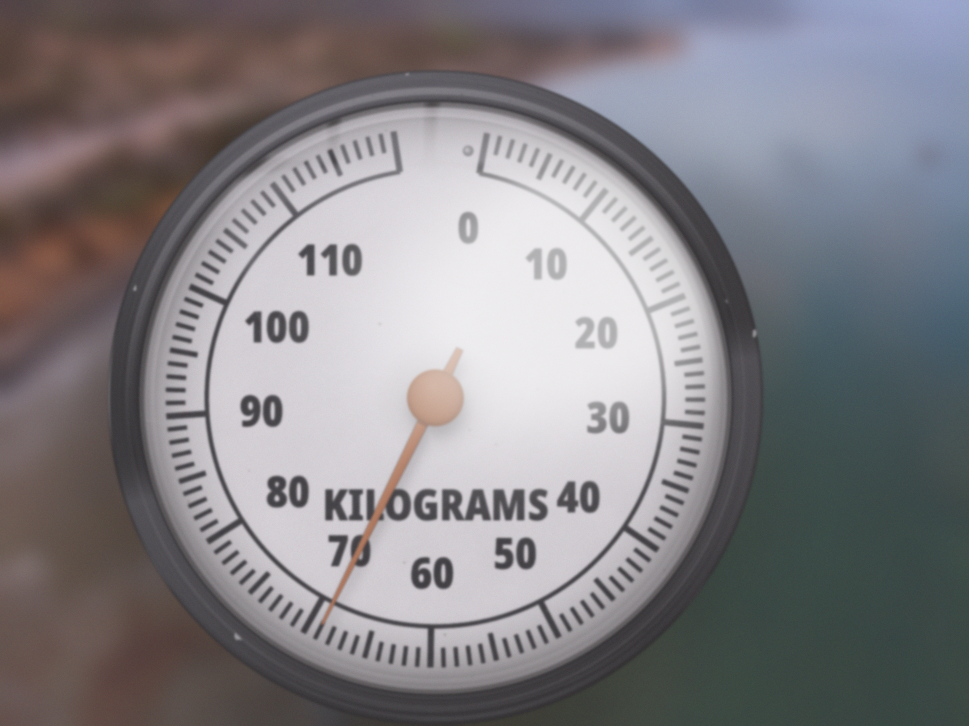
69 kg
